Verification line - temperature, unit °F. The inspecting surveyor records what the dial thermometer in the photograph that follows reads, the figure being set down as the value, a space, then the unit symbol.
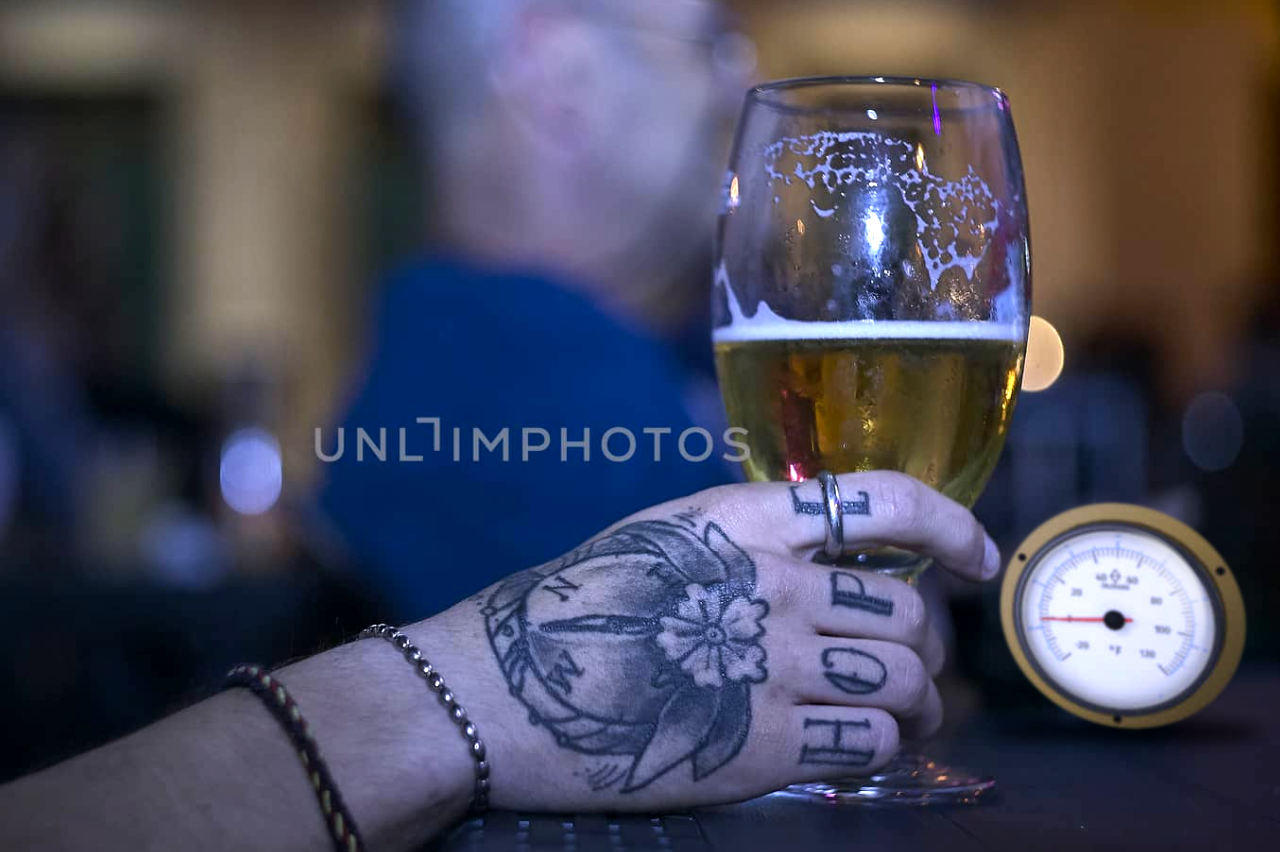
0 °F
